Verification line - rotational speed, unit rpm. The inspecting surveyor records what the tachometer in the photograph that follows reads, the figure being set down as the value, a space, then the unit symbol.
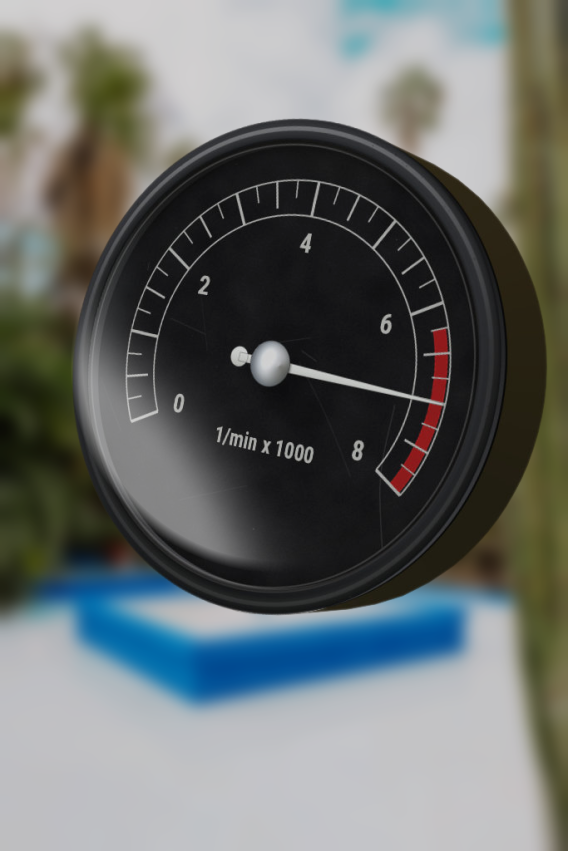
7000 rpm
